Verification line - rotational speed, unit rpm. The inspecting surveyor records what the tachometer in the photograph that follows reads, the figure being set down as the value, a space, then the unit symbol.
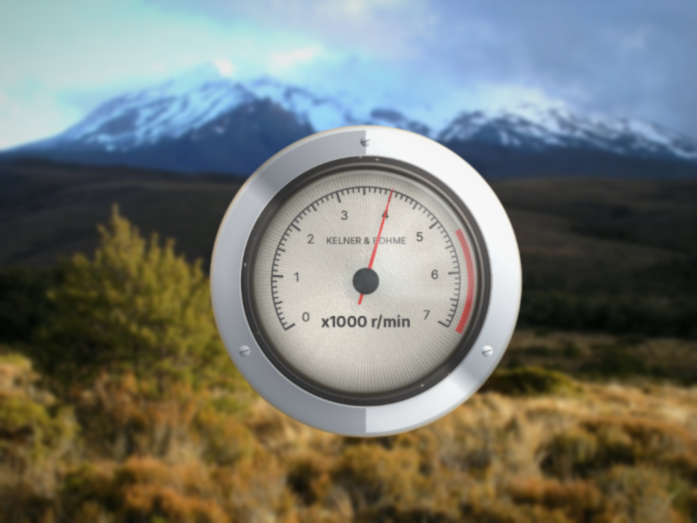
4000 rpm
